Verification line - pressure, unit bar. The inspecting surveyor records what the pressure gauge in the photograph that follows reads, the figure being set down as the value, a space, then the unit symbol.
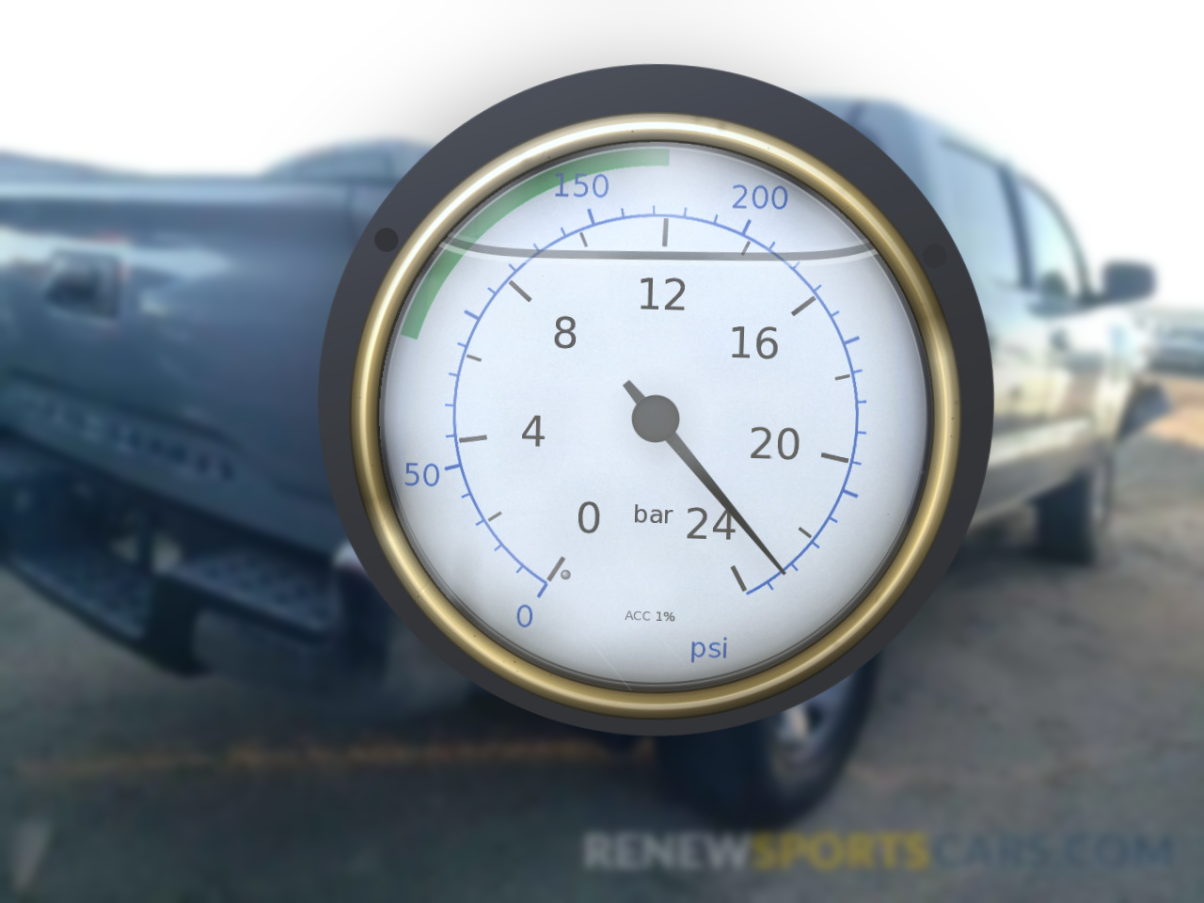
23 bar
